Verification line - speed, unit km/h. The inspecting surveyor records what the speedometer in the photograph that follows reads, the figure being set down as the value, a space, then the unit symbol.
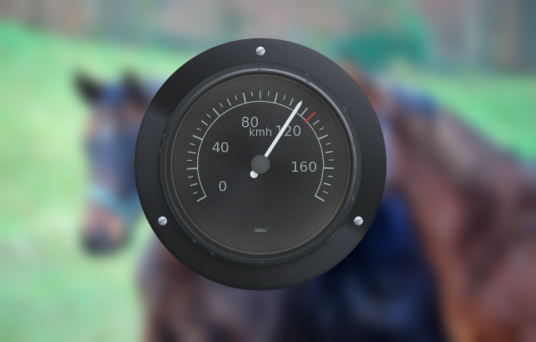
115 km/h
